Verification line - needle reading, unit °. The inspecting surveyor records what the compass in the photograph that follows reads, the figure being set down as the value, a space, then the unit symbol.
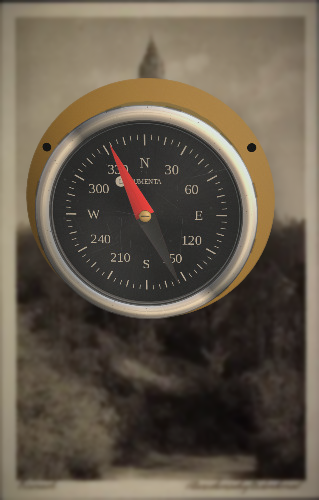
335 °
